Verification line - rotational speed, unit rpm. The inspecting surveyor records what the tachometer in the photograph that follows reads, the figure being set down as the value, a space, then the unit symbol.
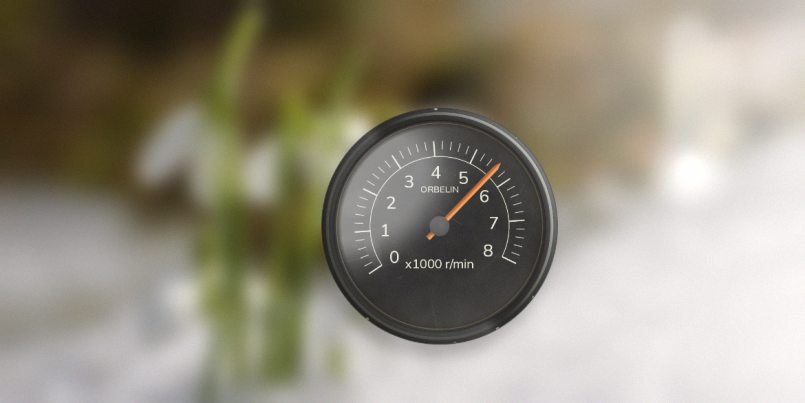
5600 rpm
